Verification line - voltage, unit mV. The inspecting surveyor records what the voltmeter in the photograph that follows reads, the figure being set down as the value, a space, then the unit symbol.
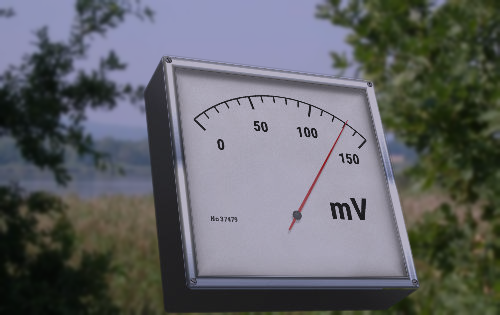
130 mV
